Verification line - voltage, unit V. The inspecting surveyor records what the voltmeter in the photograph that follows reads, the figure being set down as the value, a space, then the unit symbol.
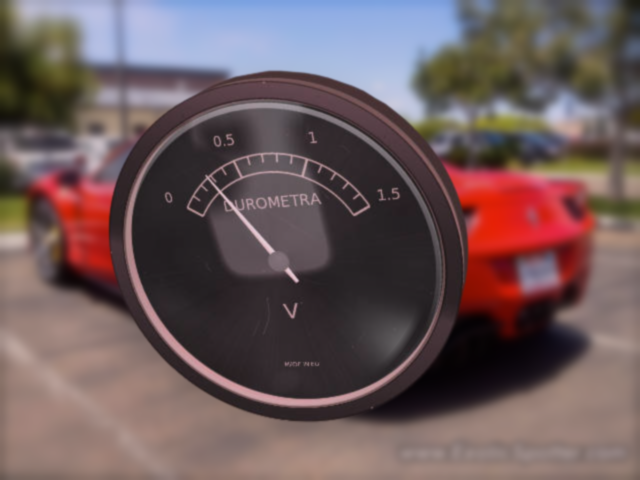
0.3 V
